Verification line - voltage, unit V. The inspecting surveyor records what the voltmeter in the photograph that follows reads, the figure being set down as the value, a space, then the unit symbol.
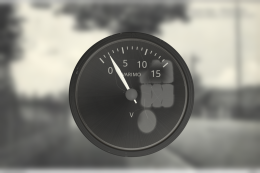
2 V
